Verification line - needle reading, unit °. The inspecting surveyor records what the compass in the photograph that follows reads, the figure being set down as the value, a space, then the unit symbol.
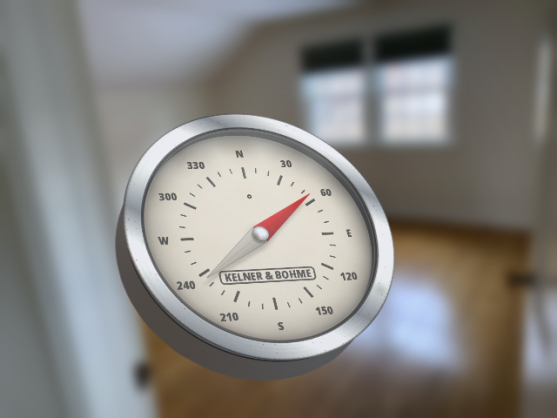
55 °
